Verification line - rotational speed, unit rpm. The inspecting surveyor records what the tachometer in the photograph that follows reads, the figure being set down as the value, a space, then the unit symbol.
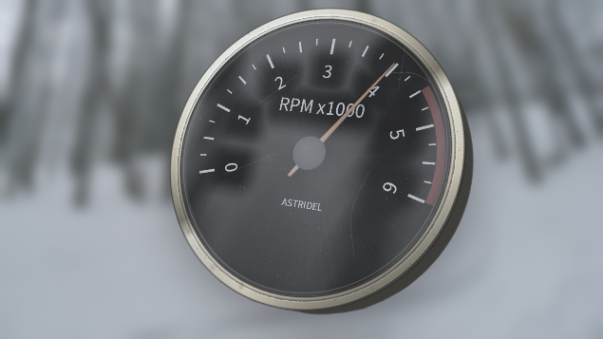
4000 rpm
